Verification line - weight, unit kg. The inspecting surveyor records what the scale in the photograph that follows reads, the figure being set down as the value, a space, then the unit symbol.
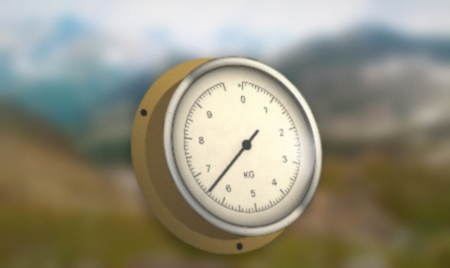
6.5 kg
